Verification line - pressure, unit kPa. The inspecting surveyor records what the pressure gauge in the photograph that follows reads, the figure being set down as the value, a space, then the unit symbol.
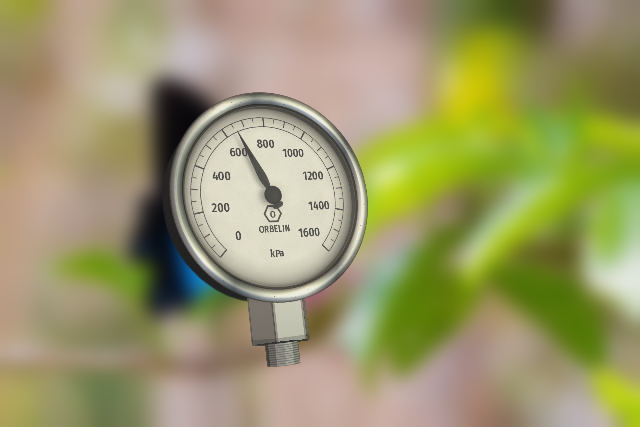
650 kPa
